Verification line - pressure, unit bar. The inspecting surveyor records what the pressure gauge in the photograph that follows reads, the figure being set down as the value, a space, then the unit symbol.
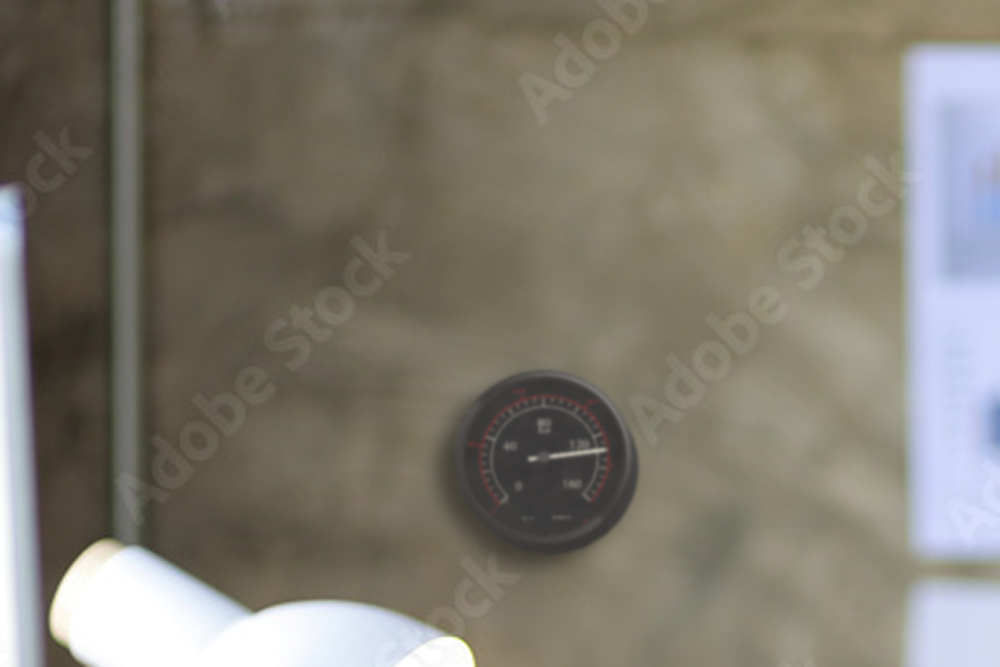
130 bar
